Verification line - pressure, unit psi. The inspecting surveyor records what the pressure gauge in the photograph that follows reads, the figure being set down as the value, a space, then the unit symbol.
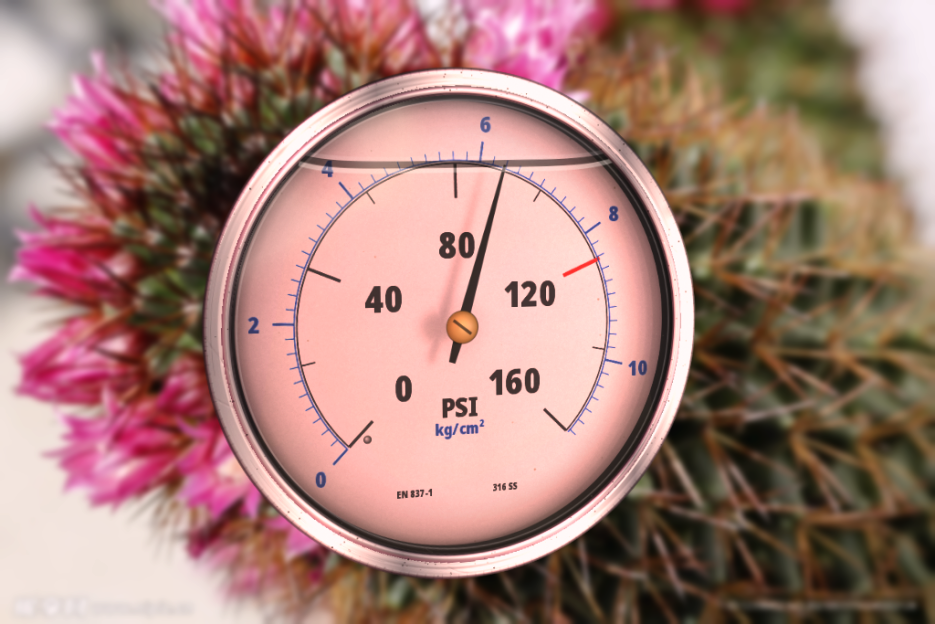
90 psi
